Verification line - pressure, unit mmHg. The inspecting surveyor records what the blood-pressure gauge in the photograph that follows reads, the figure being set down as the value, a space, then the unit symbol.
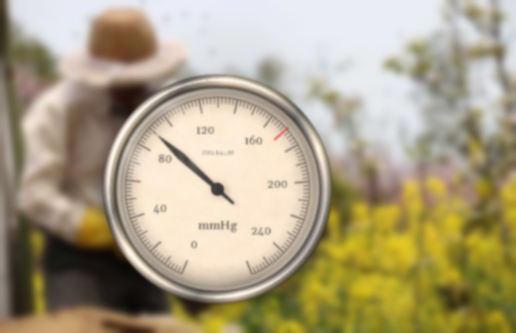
90 mmHg
